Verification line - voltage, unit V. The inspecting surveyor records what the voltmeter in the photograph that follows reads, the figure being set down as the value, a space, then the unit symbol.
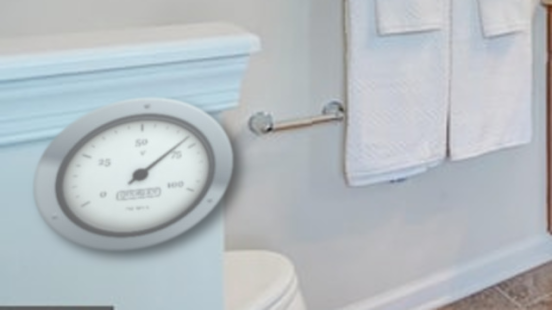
70 V
